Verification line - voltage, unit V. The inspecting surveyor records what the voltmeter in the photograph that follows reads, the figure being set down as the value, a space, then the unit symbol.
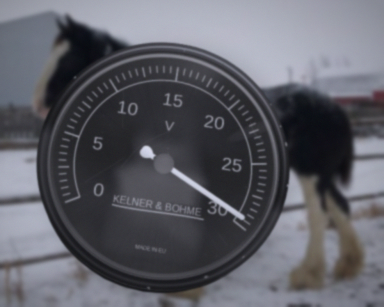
29.5 V
